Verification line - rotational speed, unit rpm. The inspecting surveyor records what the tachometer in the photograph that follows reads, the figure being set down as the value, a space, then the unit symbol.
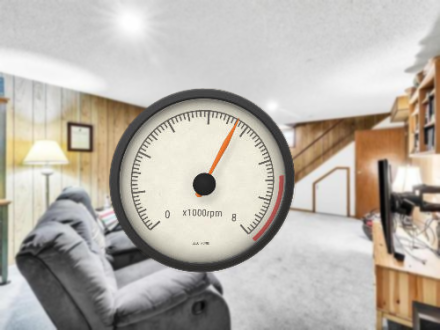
4700 rpm
